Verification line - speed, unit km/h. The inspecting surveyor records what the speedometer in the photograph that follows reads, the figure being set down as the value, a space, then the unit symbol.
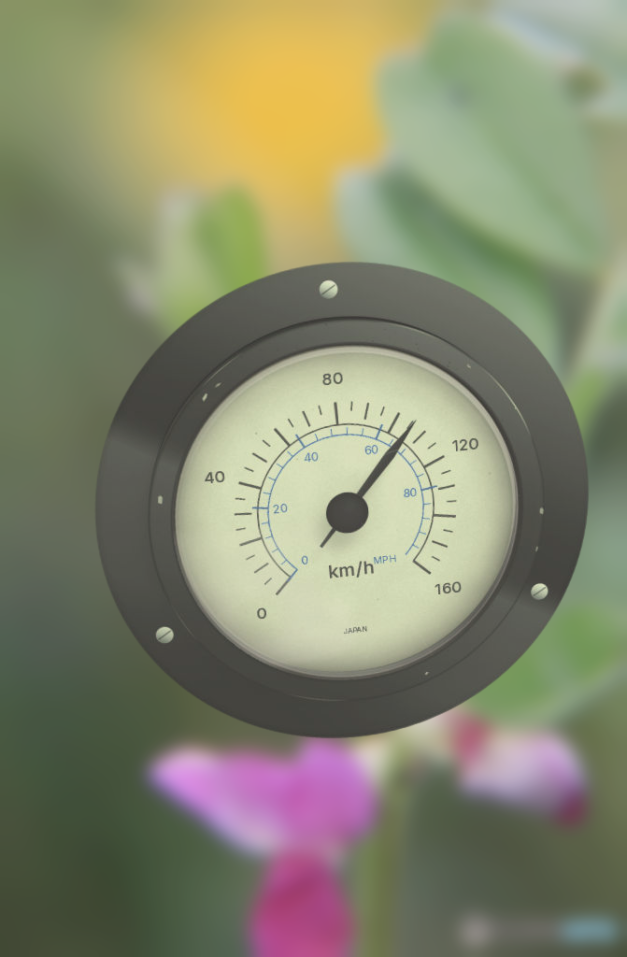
105 km/h
